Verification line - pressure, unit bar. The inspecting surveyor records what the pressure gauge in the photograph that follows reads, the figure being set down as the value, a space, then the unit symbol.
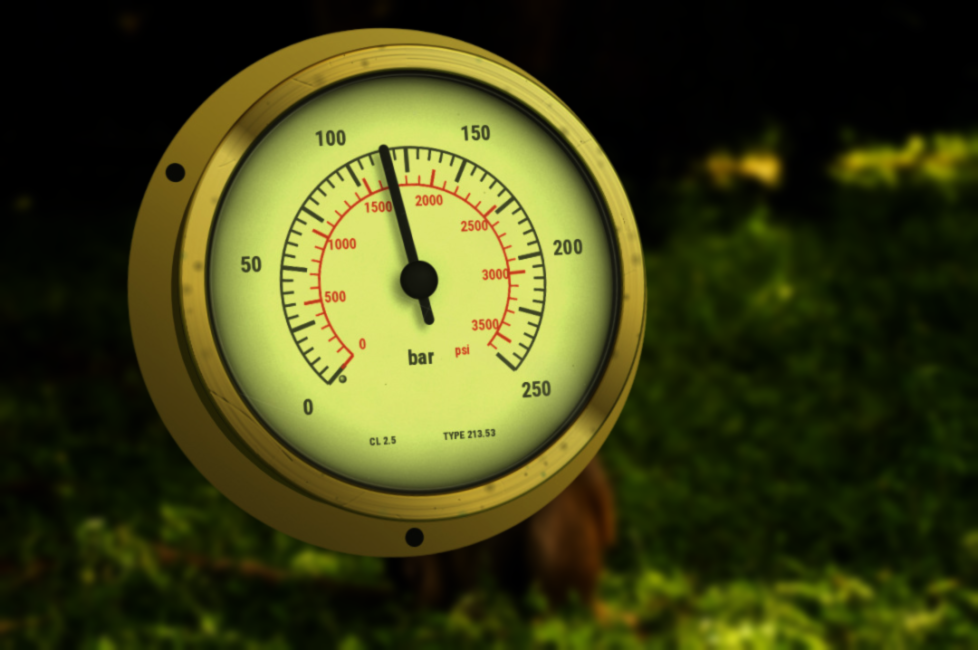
115 bar
